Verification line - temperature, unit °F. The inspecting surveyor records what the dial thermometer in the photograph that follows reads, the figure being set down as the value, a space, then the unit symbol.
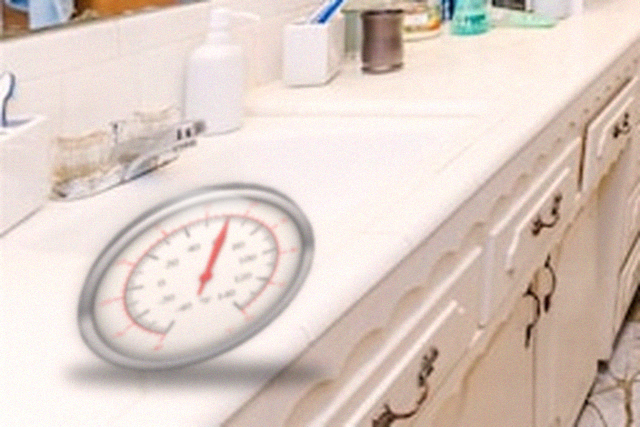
60 °F
